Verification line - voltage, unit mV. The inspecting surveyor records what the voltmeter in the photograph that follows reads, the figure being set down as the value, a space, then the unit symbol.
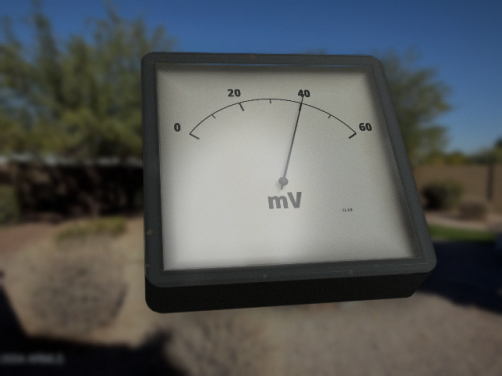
40 mV
